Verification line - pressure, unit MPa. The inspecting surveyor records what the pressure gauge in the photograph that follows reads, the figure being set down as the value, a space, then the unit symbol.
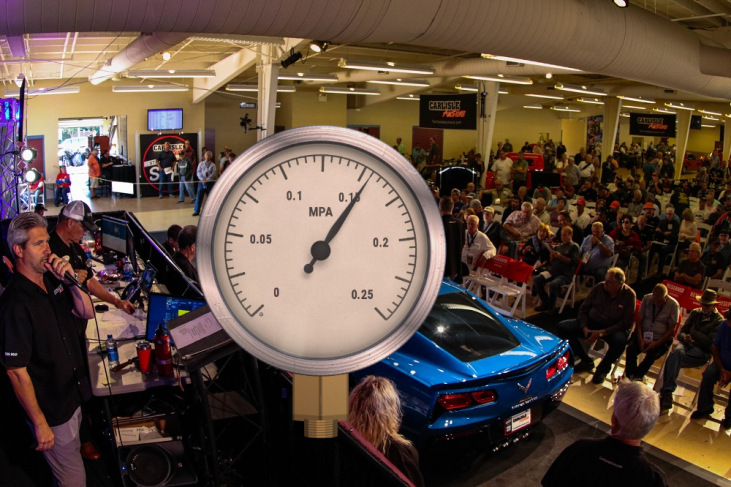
0.155 MPa
